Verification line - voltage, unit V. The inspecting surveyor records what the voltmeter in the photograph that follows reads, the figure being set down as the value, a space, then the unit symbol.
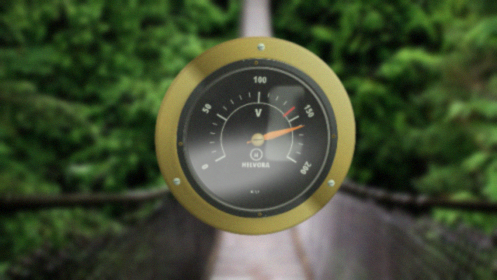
160 V
